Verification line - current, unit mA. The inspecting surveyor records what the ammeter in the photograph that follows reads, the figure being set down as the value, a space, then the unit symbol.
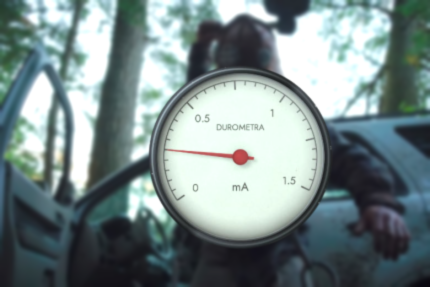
0.25 mA
